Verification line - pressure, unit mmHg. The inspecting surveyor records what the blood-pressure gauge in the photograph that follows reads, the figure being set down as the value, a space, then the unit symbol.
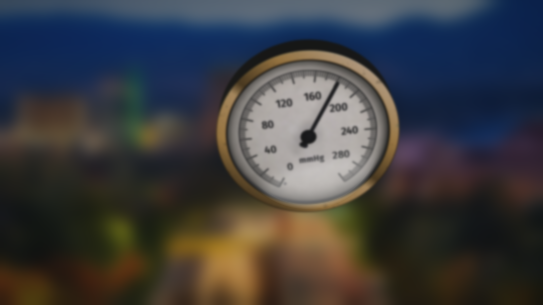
180 mmHg
